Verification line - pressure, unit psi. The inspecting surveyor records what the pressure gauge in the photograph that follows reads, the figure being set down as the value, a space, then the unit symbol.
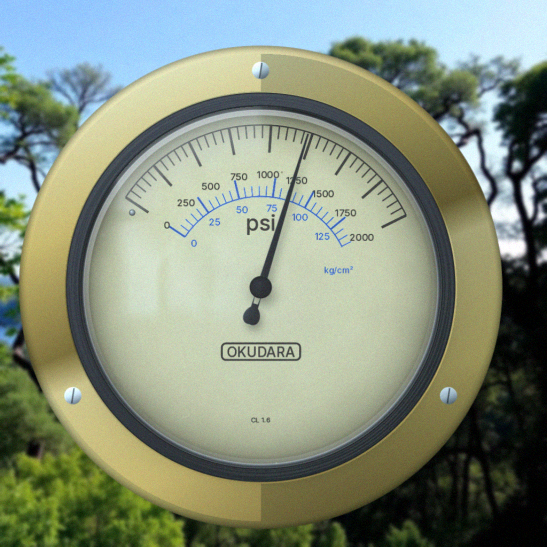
1225 psi
